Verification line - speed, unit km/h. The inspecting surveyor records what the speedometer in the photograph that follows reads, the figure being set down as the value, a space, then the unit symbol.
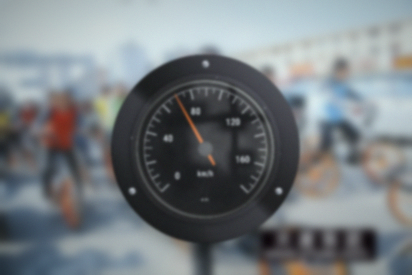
70 km/h
